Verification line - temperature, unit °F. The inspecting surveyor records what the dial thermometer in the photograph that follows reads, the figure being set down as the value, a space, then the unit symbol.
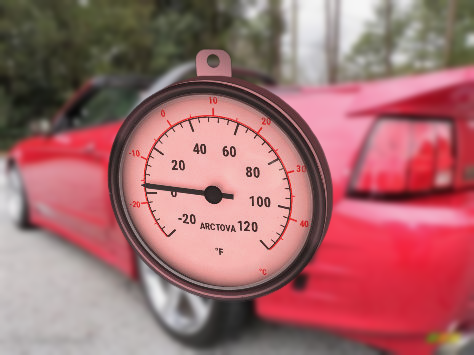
4 °F
